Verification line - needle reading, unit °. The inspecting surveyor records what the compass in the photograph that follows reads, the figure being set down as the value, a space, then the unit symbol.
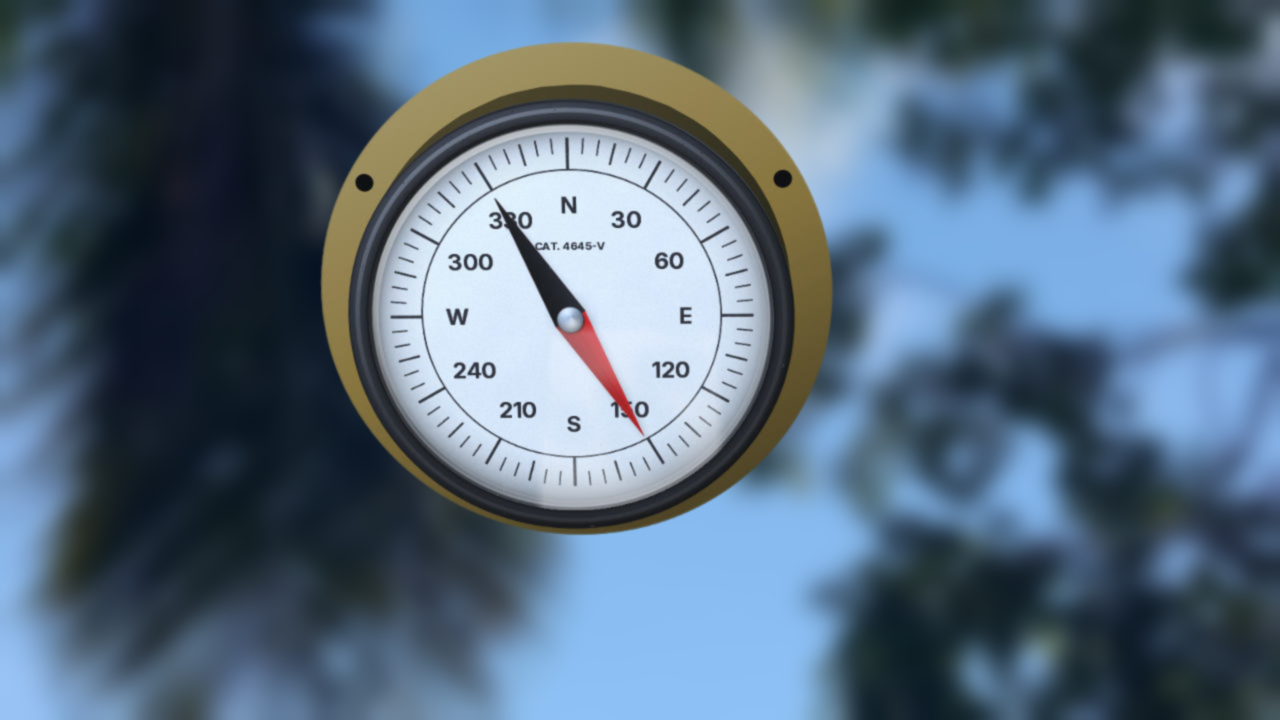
150 °
